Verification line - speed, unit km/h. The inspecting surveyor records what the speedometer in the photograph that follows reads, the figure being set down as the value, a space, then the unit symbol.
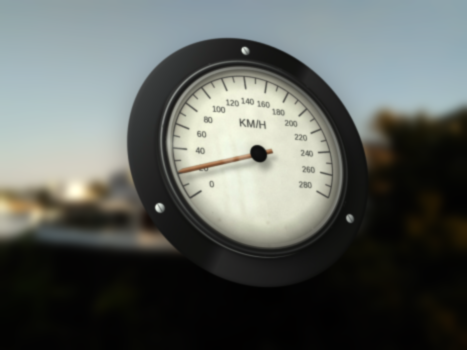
20 km/h
